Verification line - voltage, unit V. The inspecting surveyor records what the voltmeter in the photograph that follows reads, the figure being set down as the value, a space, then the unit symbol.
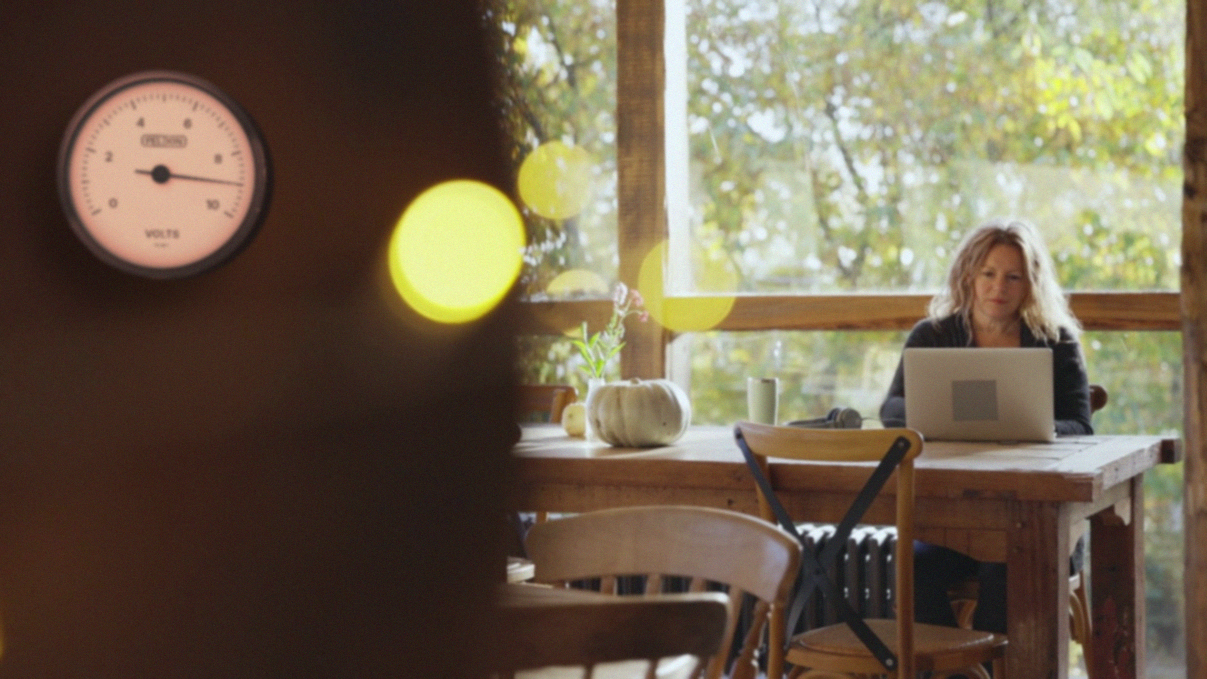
9 V
